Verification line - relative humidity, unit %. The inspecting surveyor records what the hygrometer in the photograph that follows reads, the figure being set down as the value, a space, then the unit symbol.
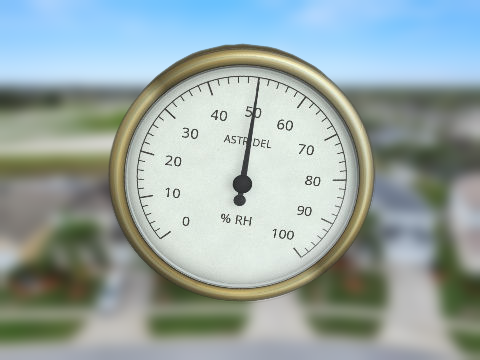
50 %
